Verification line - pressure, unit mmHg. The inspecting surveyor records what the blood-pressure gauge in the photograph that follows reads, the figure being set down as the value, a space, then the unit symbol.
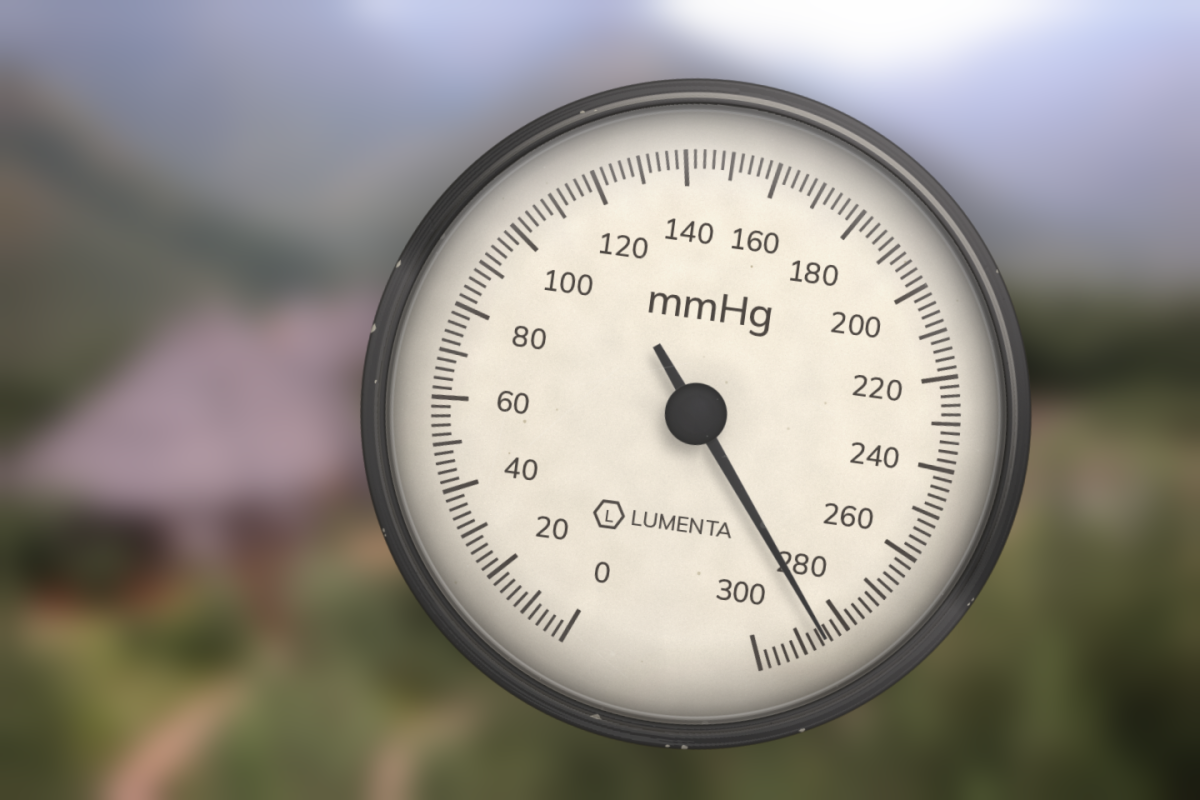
285 mmHg
